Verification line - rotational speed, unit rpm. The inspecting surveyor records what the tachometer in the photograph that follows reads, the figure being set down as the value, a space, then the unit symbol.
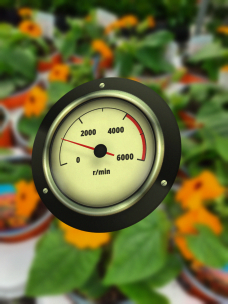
1000 rpm
